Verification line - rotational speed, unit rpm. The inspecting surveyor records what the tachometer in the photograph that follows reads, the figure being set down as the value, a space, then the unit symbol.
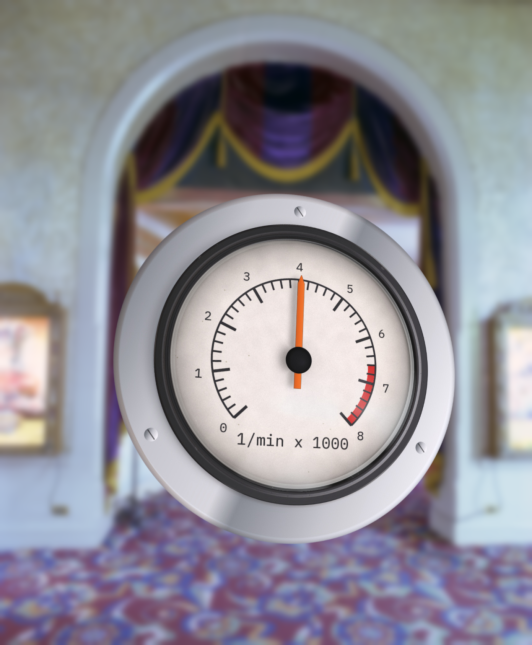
4000 rpm
